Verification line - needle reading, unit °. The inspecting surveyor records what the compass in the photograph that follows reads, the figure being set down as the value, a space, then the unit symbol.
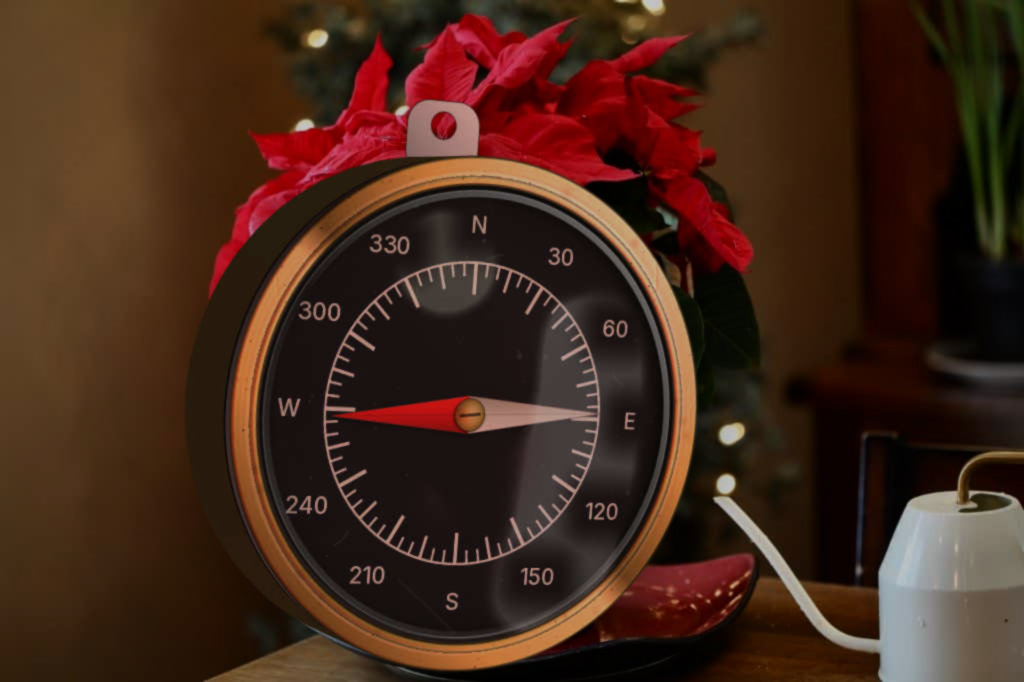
267.5 °
